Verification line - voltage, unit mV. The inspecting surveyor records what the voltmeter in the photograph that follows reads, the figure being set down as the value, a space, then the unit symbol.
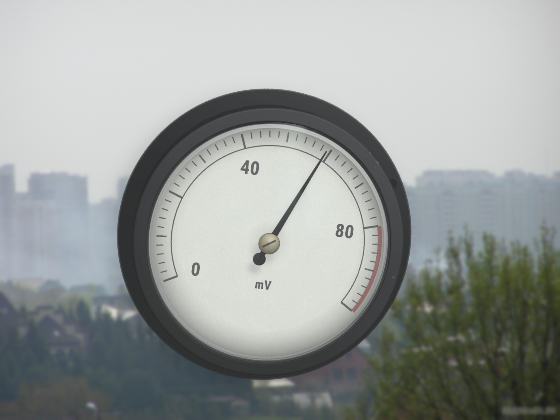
59 mV
